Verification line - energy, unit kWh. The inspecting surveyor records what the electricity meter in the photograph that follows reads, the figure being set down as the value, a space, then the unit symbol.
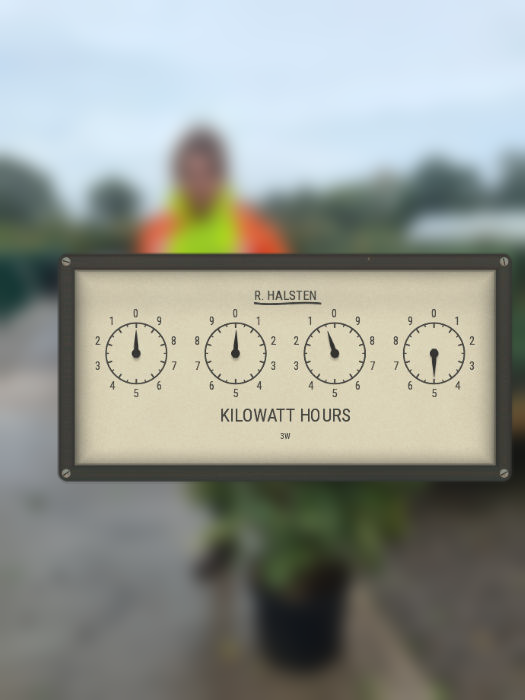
5 kWh
